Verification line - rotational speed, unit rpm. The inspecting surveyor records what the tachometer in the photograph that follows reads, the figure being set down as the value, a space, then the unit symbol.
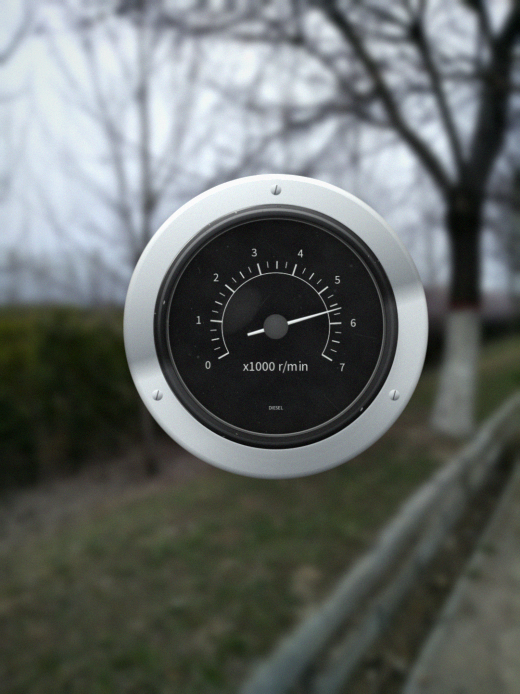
5625 rpm
